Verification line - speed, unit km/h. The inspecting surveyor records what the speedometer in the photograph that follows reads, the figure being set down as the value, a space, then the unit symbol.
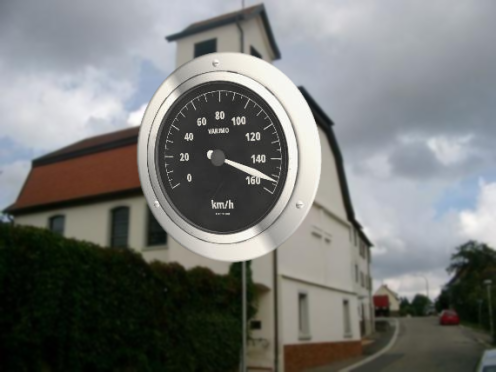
152.5 km/h
